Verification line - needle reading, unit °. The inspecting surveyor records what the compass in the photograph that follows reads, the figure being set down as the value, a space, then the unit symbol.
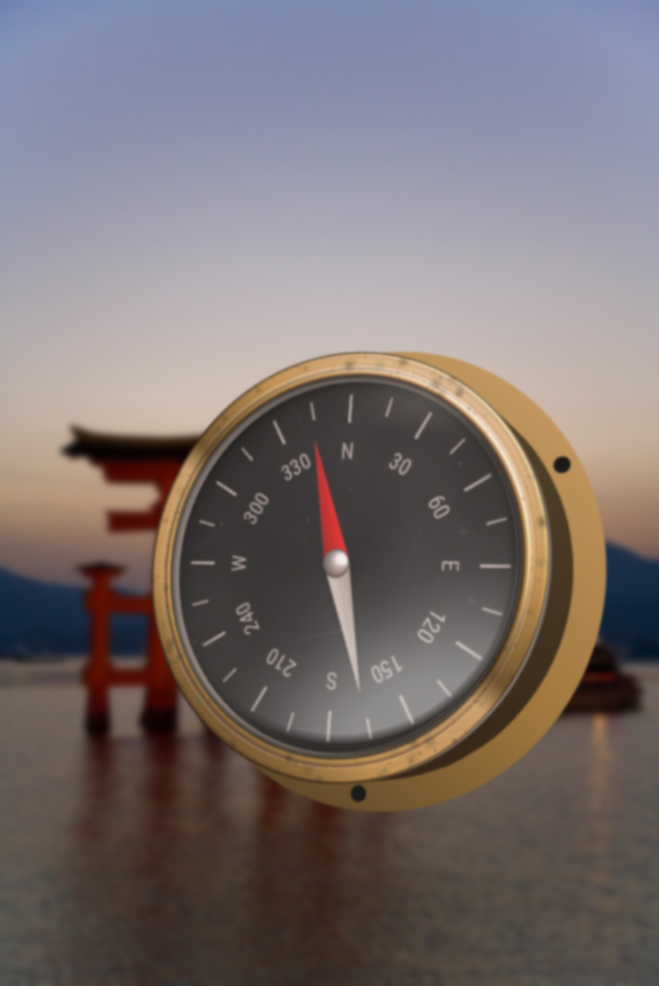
345 °
